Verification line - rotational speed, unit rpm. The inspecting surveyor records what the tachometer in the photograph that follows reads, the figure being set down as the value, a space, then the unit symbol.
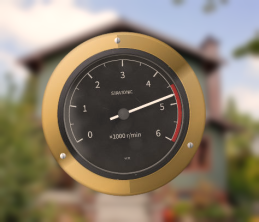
4750 rpm
